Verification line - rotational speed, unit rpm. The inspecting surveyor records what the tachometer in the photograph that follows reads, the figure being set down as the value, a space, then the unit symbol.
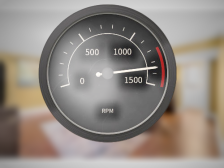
1350 rpm
